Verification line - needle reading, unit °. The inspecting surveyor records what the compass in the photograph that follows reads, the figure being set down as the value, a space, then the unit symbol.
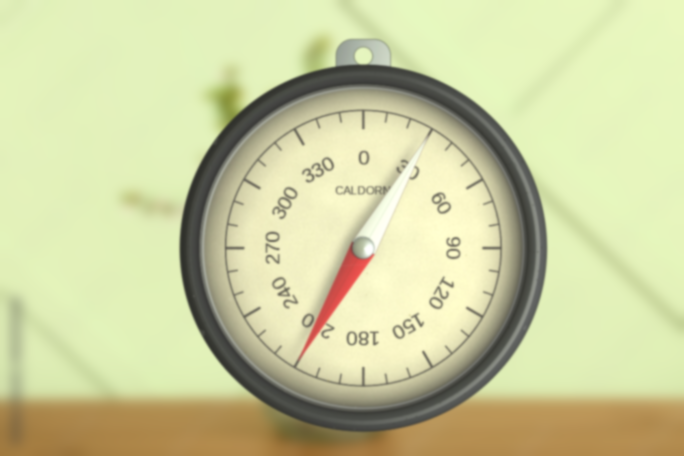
210 °
